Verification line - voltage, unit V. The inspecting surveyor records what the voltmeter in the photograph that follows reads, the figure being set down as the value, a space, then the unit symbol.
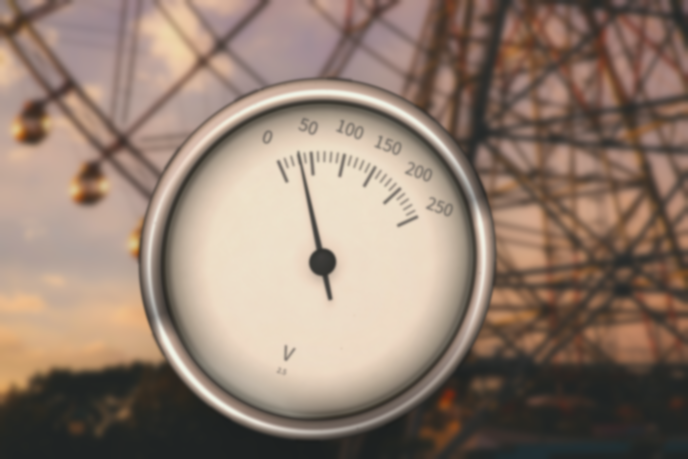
30 V
